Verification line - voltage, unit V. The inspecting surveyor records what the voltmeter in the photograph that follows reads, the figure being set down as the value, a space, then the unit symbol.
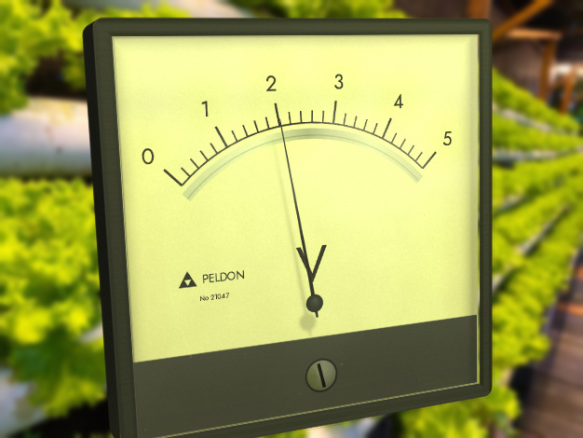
2 V
